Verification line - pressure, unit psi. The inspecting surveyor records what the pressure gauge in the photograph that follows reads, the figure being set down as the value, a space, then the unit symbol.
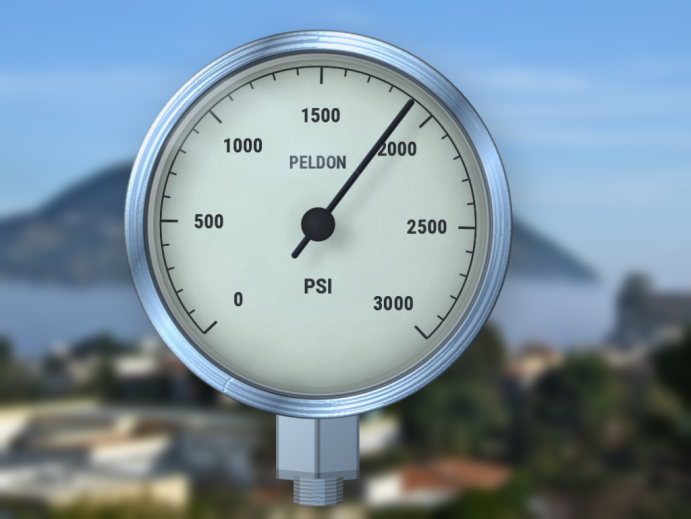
1900 psi
